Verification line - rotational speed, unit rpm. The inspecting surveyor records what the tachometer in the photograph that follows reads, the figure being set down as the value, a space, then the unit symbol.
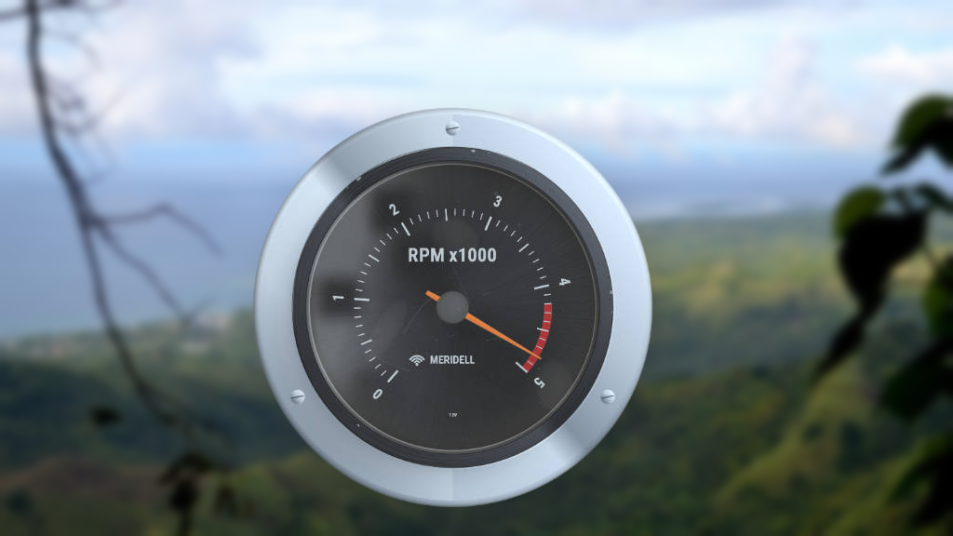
4800 rpm
